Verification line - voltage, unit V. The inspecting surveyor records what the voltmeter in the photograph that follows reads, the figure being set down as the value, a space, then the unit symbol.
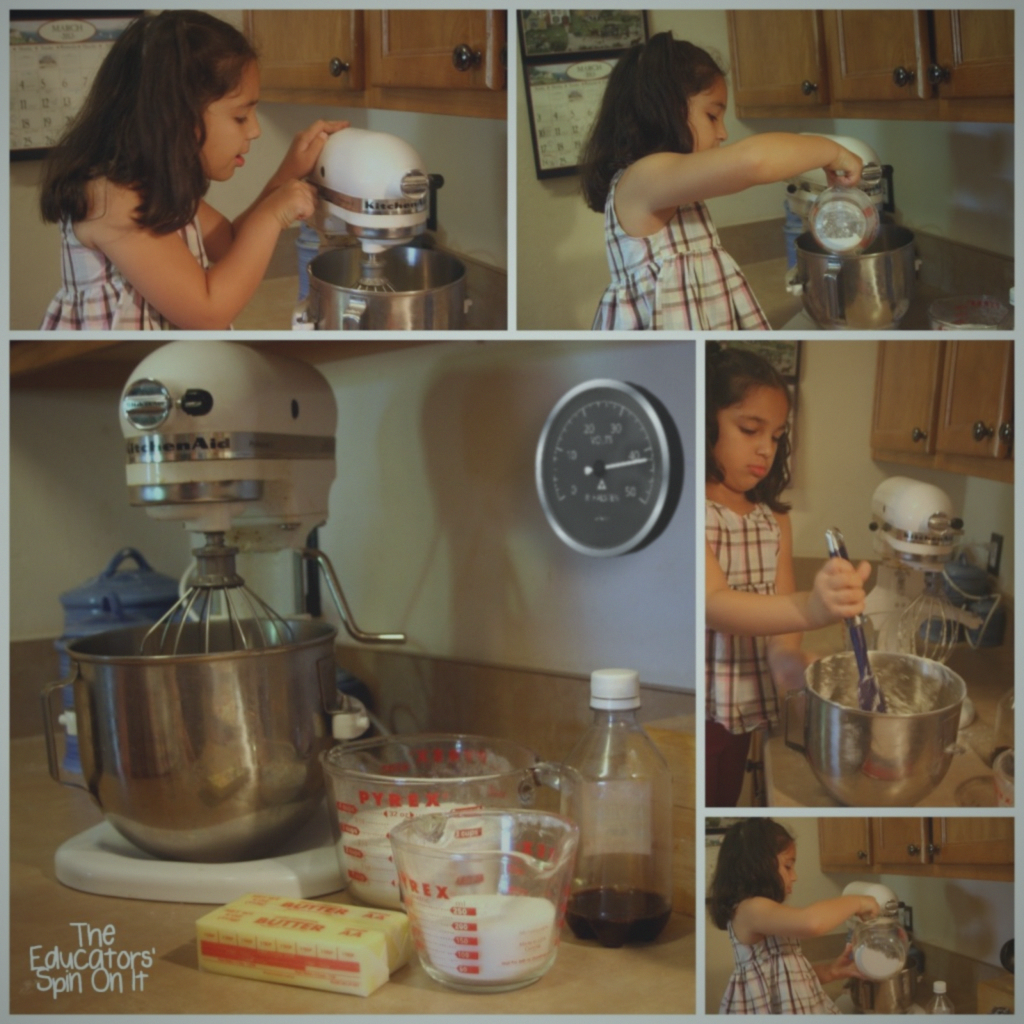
42 V
